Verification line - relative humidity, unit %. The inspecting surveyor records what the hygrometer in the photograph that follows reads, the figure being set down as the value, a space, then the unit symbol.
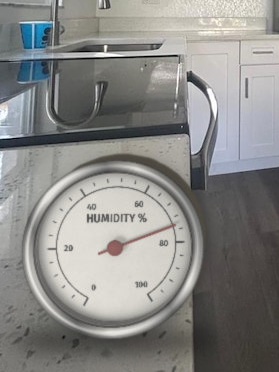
74 %
